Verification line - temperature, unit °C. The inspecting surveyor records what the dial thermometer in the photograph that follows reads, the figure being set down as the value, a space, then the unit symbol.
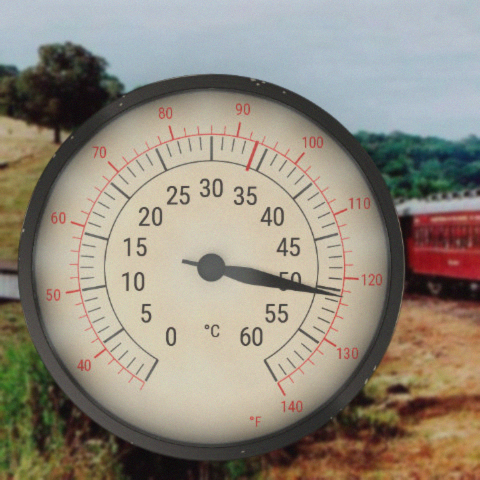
50.5 °C
